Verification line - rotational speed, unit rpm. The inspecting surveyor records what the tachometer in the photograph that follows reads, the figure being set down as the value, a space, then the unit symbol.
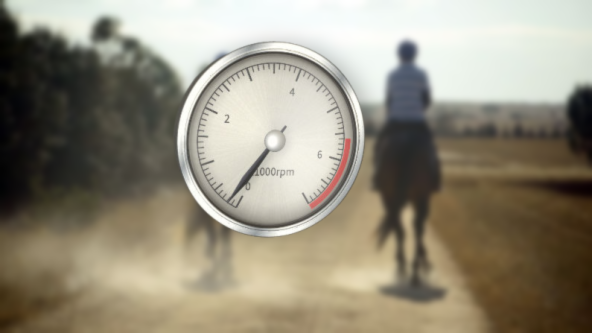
200 rpm
